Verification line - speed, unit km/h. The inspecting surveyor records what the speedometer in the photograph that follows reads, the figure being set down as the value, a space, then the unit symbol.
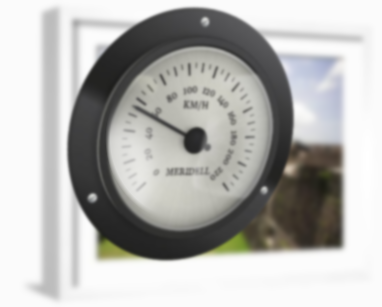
55 km/h
